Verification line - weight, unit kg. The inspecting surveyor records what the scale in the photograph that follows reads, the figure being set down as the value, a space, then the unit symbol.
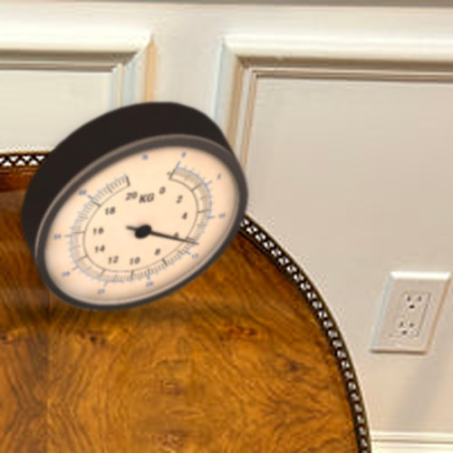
6 kg
